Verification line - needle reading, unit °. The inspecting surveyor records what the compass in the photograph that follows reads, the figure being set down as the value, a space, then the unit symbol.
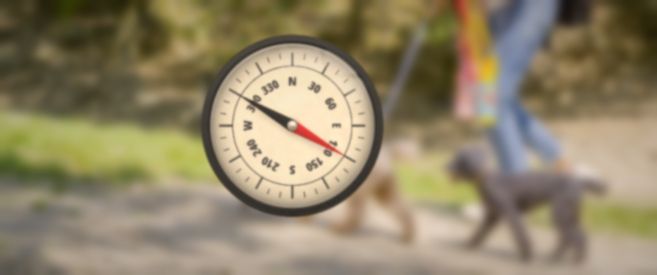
120 °
